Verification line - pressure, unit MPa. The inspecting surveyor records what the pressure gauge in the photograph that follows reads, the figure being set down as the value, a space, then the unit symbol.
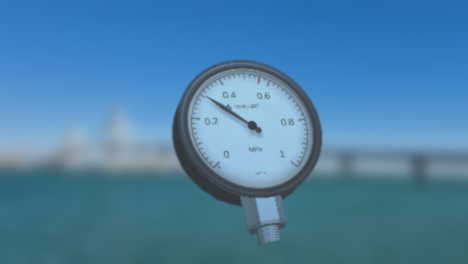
0.3 MPa
